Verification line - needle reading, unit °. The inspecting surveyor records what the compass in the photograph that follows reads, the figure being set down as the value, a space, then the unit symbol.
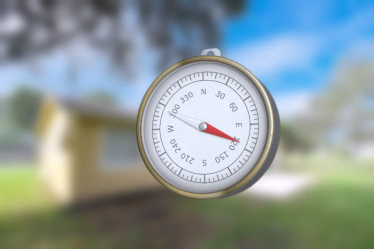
115 °
